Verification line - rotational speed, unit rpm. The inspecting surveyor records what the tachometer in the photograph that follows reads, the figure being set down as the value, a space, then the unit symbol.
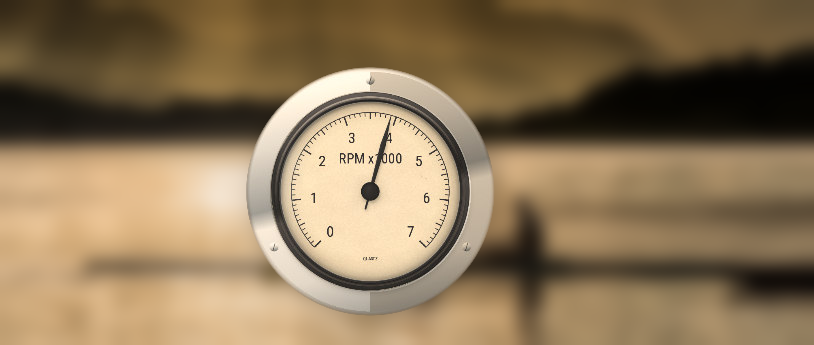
3900 rpm
